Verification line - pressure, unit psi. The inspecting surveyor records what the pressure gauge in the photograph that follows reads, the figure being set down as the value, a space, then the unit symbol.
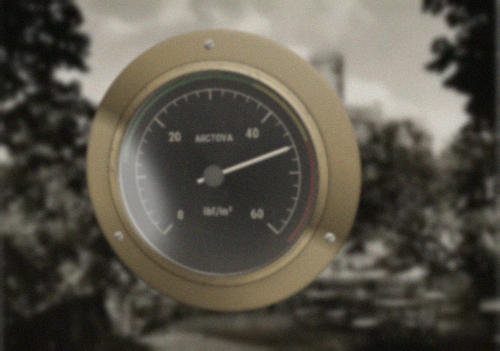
46 psi
